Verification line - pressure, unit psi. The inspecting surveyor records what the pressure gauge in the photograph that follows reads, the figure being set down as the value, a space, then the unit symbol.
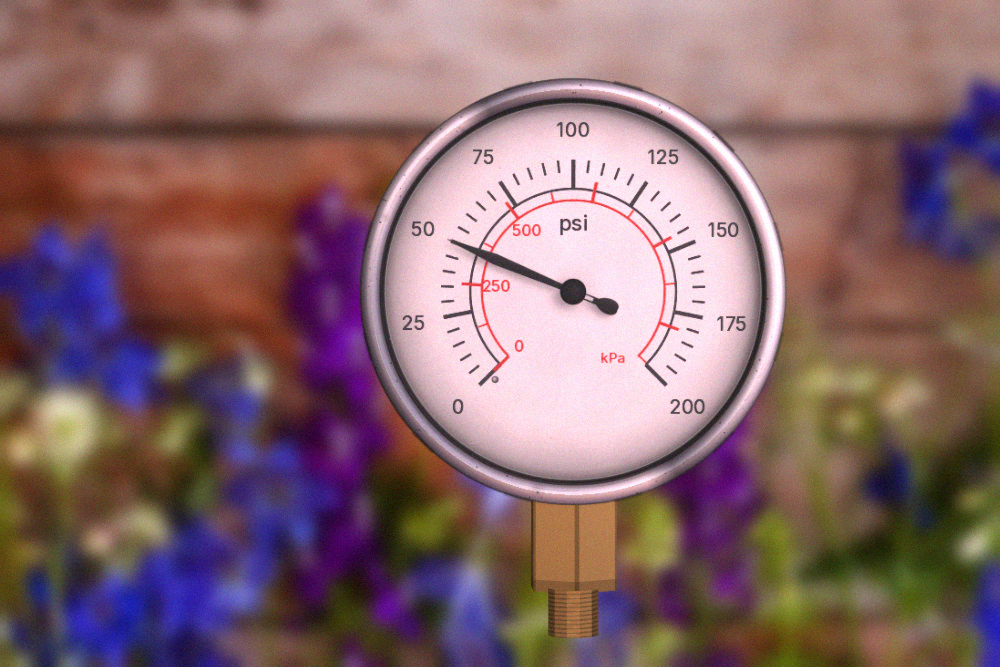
50 psi
